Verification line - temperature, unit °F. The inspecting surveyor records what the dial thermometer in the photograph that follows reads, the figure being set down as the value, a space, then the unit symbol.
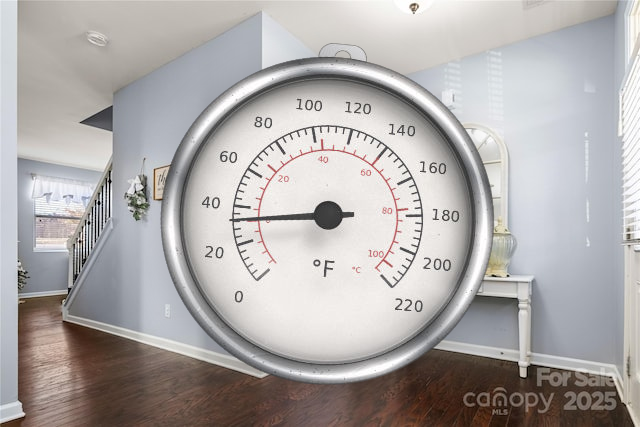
32 °F
